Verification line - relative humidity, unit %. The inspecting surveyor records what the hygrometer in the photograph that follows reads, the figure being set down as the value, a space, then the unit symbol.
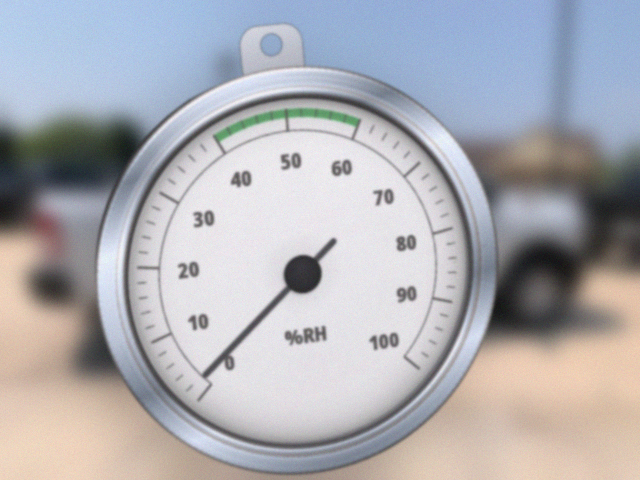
2 %
